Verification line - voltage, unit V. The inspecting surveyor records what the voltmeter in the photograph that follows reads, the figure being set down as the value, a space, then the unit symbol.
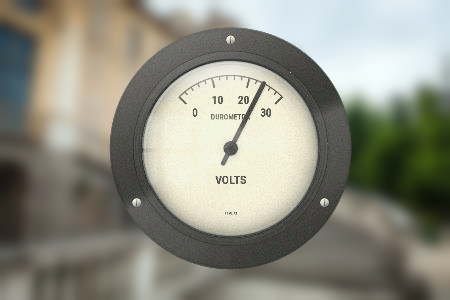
24 V
